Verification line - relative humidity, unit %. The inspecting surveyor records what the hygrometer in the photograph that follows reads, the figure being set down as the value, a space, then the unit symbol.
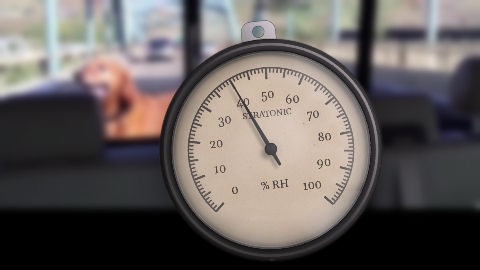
40 %
